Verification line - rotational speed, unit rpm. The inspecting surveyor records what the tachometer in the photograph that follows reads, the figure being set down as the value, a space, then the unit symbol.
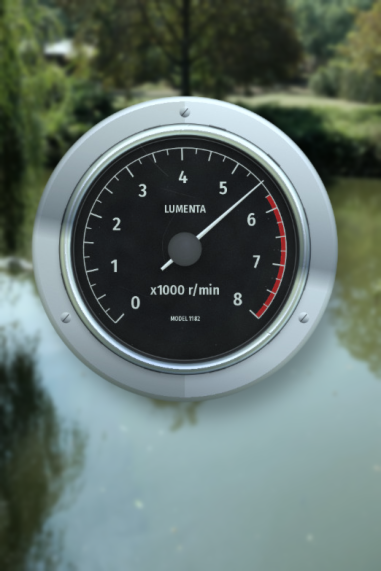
5500 rpm
